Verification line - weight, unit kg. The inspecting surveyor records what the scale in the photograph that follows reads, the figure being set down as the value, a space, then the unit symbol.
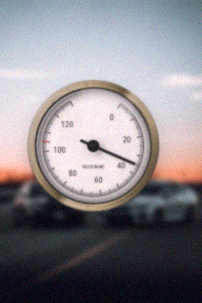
35 kg
